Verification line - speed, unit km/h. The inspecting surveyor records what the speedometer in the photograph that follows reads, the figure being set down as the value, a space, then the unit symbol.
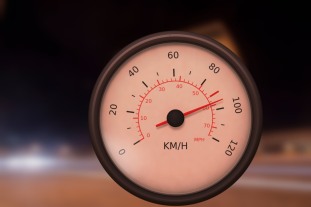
95 km/h
